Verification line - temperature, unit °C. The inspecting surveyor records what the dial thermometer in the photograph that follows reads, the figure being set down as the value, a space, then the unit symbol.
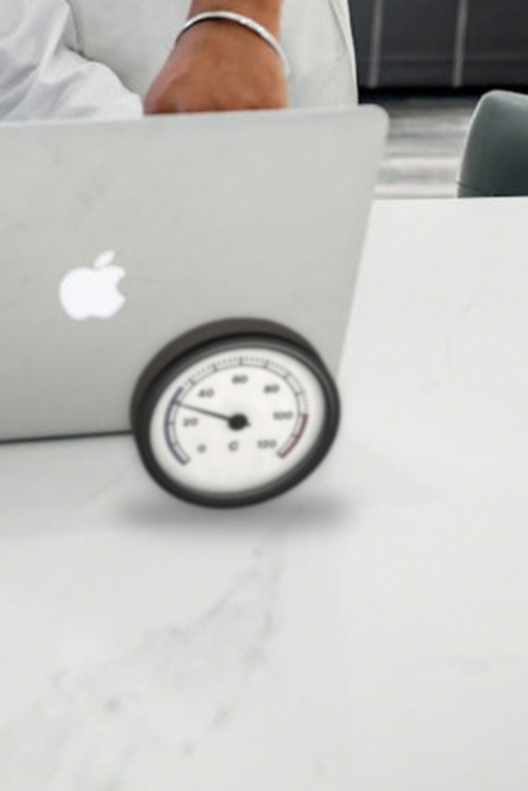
30 °C
